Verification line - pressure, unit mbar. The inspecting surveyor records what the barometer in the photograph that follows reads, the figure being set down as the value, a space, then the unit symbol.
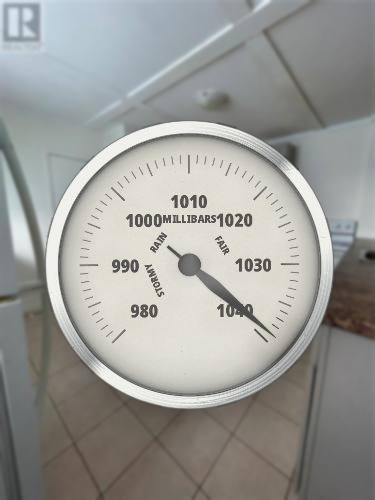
1039 mbar
